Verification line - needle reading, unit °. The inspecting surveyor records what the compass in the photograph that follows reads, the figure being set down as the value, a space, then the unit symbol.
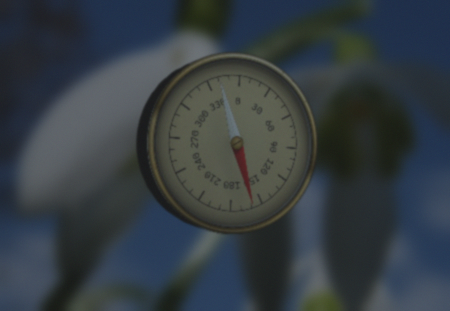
160 °
